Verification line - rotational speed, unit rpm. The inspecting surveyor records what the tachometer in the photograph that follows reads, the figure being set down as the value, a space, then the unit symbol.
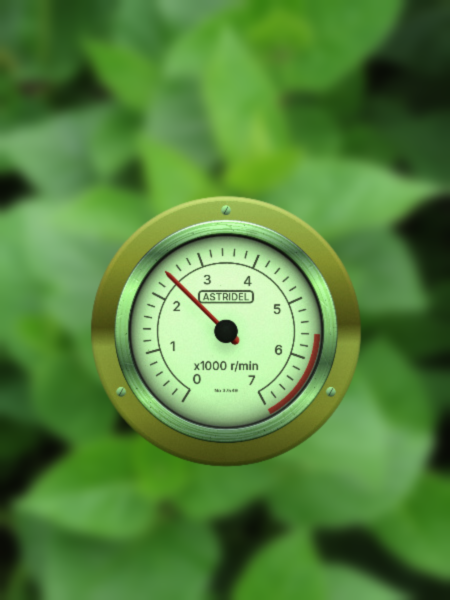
2400 rpm
